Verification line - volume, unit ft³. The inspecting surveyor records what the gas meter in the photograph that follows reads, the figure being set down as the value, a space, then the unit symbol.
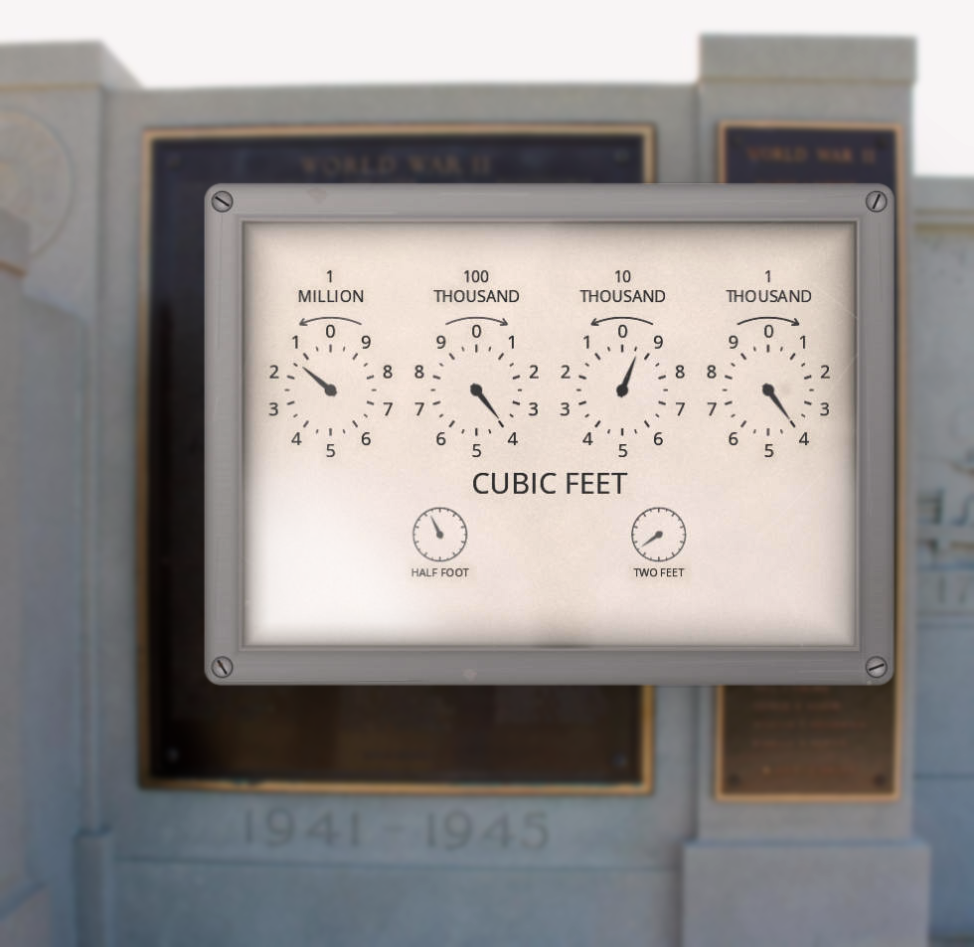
139400 ft³
